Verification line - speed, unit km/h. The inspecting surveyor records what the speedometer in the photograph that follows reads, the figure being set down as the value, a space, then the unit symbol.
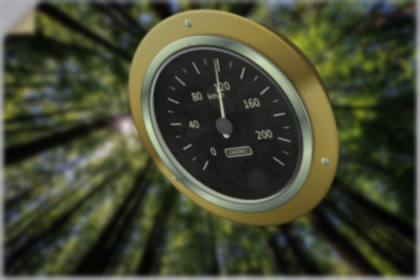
120 km/h
